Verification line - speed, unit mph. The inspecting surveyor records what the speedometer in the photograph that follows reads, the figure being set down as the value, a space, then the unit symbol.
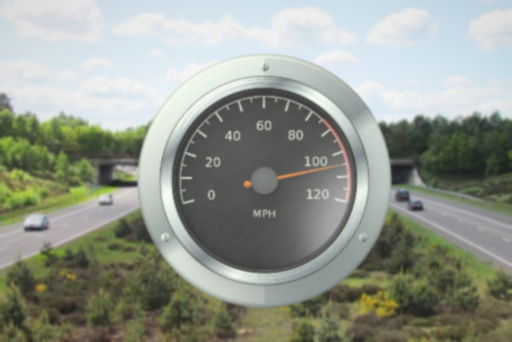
105 mph
